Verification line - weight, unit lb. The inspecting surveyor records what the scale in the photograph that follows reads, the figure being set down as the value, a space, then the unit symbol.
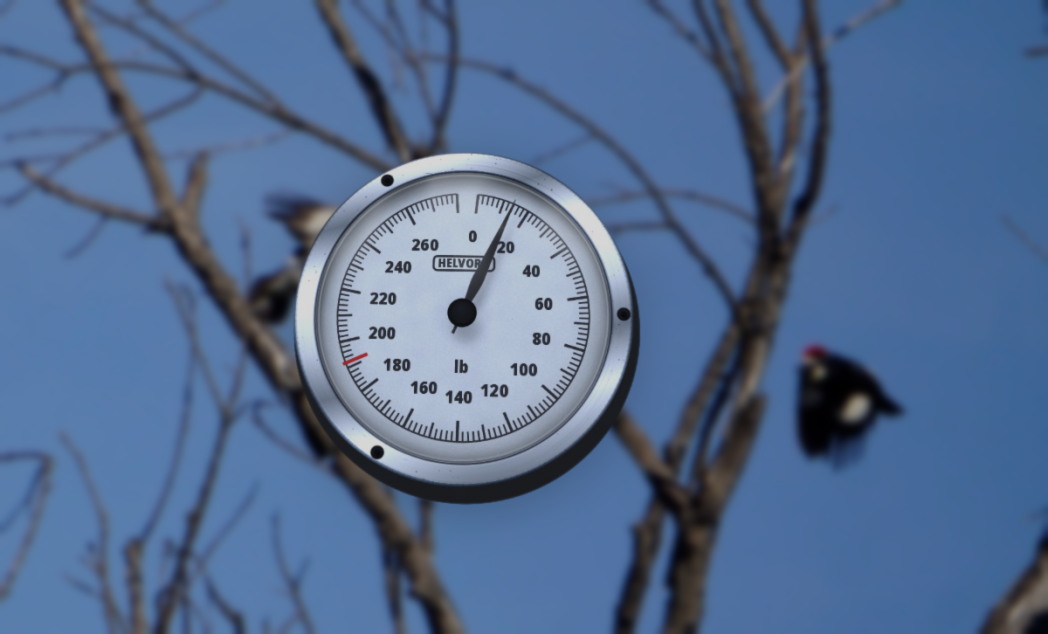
14 lb
